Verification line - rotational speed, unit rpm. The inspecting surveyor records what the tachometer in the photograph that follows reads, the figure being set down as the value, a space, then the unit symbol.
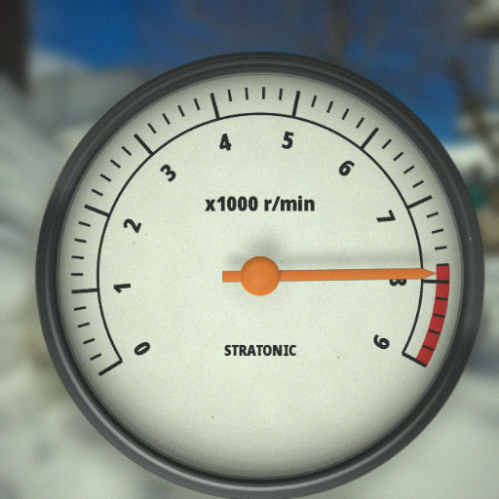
7900 rpm
